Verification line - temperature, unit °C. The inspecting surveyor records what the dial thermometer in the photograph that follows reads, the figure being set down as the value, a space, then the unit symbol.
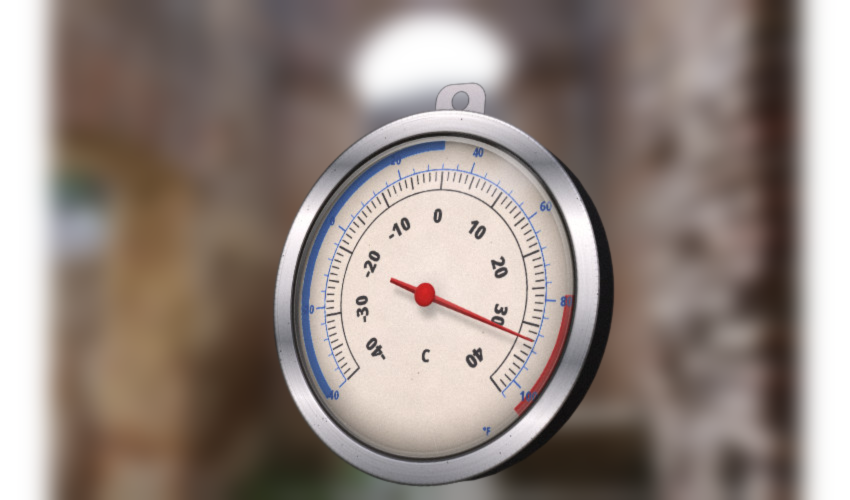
32 °C
